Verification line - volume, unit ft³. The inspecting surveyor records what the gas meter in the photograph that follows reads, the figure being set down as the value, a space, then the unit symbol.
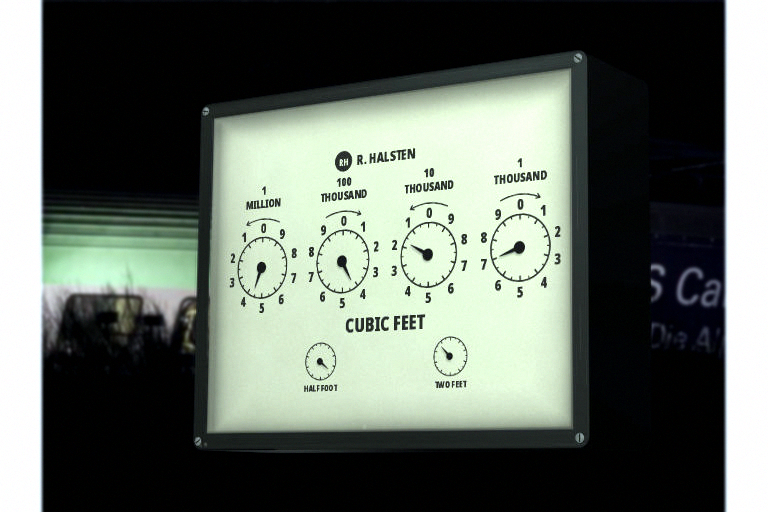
441700 ft³
